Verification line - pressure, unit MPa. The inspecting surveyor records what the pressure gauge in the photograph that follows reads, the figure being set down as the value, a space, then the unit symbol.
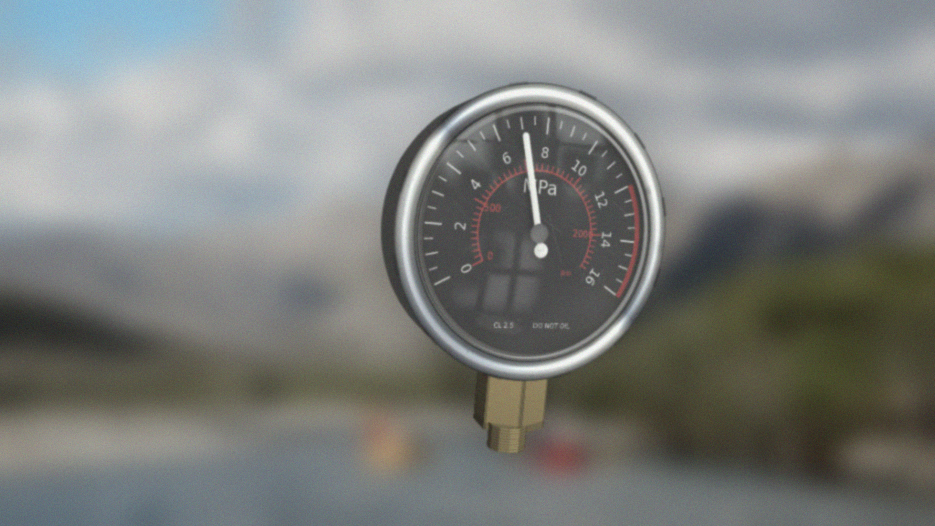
7 MPa
